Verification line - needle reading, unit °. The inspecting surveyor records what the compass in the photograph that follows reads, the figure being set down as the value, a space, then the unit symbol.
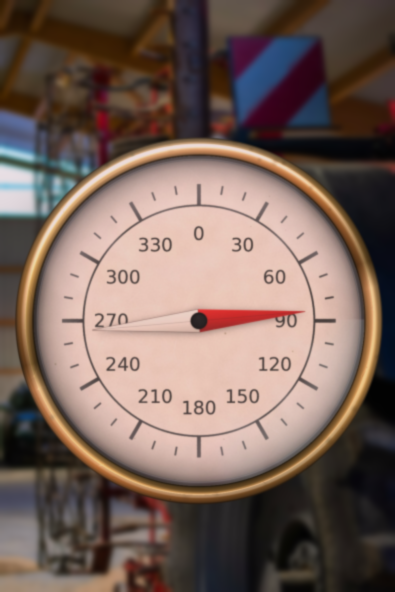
85 °
